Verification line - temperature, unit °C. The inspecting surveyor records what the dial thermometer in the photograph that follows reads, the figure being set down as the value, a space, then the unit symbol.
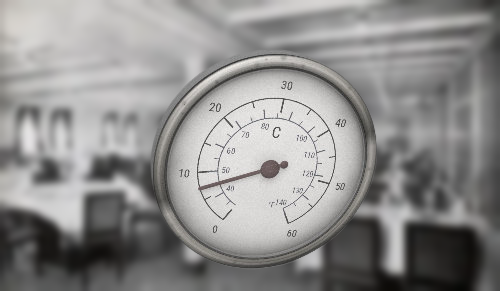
7.5 °C
